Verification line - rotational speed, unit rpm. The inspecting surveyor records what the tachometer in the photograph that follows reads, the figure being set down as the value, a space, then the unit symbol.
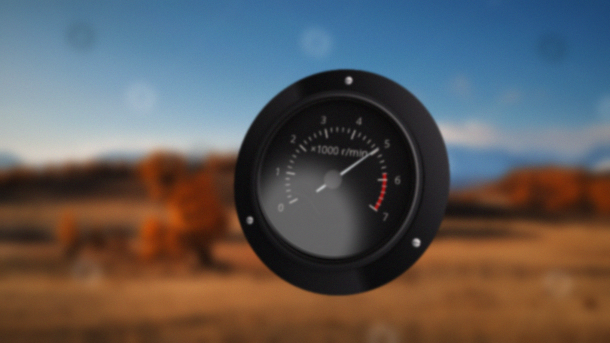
5000 rpm
